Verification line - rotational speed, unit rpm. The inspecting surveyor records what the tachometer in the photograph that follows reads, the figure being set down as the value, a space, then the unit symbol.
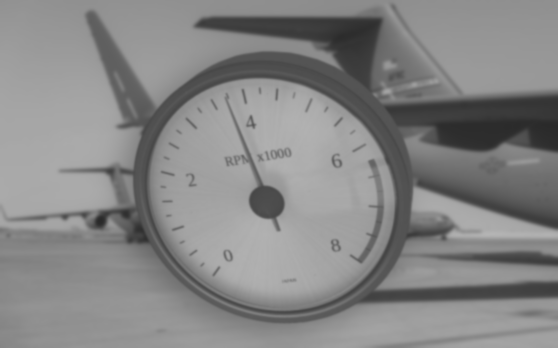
3750 rpm
